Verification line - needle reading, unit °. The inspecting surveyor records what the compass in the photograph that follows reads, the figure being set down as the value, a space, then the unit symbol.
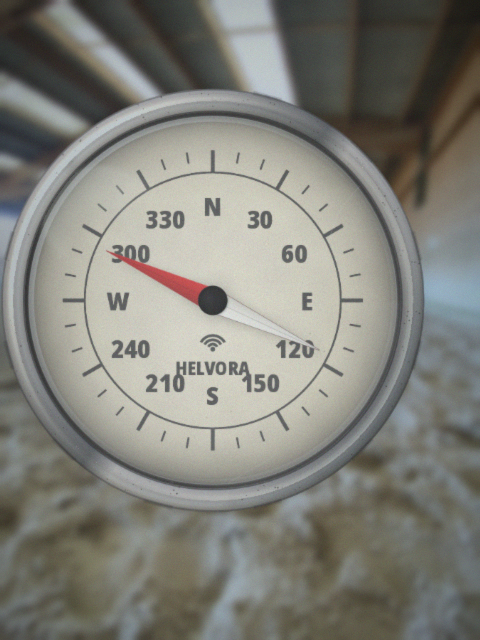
295 °
